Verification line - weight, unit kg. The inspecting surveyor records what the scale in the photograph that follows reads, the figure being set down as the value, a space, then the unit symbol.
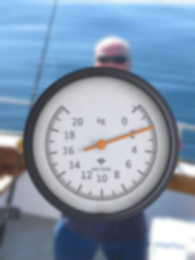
2 kg
